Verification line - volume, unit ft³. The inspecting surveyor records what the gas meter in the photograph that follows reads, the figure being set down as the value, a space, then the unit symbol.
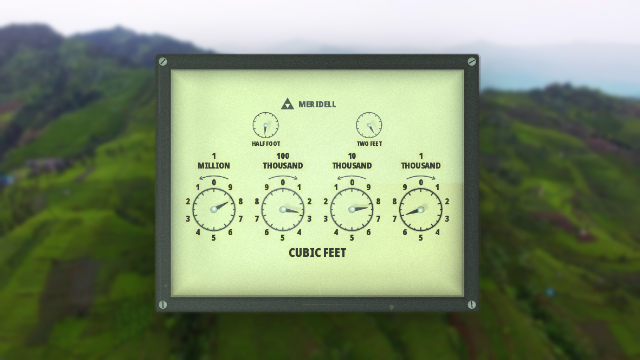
827700 ft³
